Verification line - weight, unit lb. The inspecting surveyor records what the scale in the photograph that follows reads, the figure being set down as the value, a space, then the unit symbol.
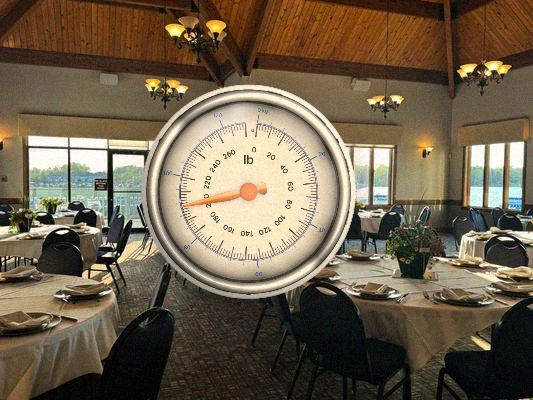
200 lb
